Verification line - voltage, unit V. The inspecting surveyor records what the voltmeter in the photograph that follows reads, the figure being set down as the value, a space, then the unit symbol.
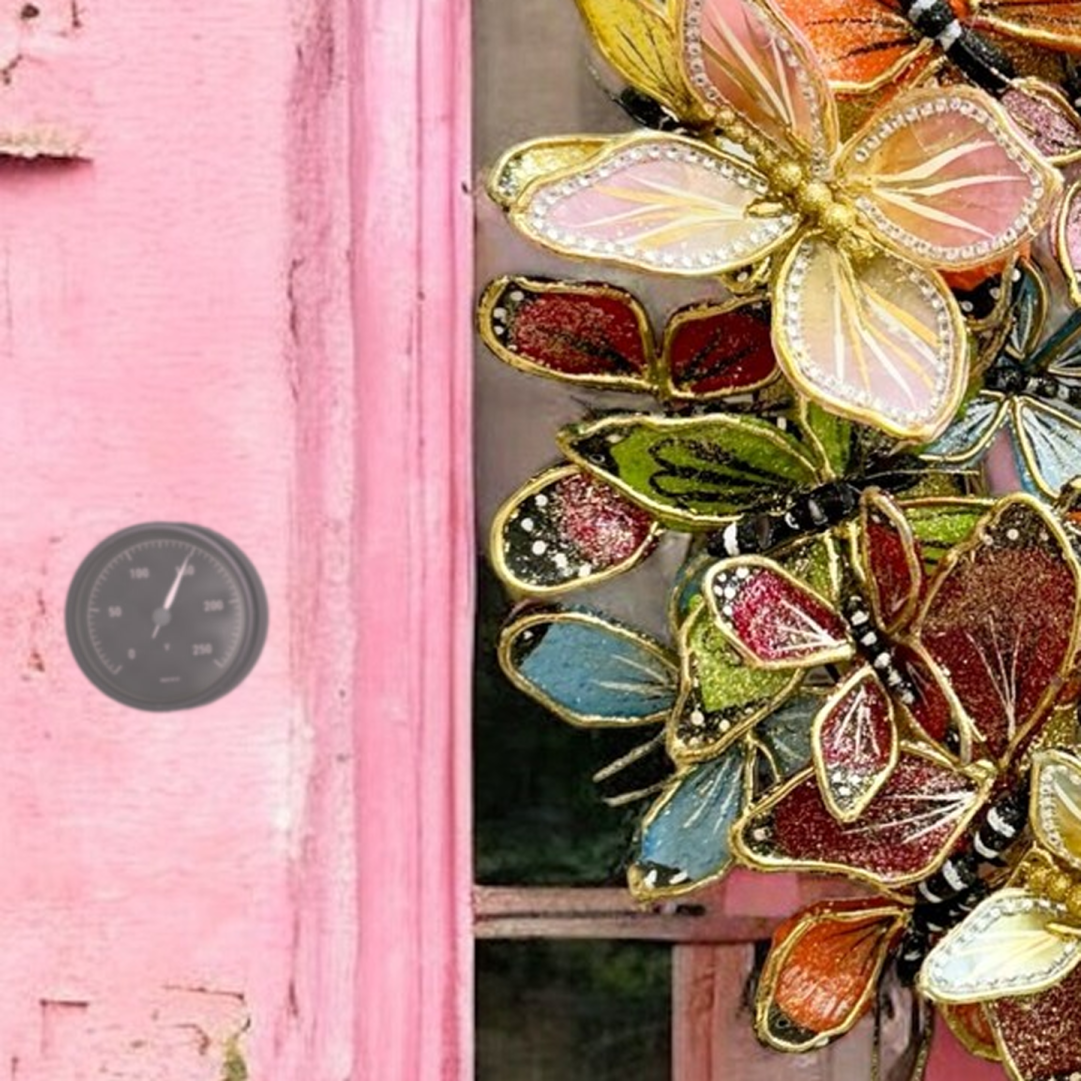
150 V
